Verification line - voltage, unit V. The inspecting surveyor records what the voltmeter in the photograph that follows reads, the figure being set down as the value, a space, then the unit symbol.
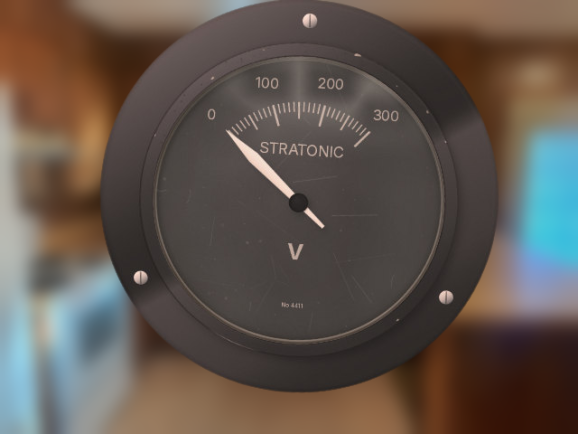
0 V
